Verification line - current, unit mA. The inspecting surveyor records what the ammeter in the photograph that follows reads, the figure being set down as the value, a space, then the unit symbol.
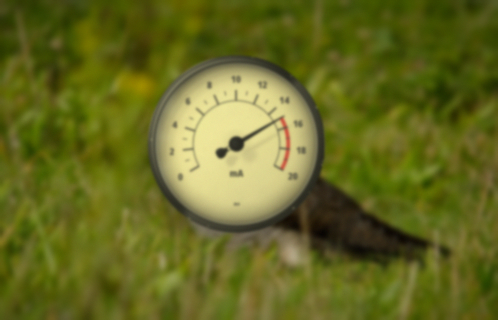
15 mA
